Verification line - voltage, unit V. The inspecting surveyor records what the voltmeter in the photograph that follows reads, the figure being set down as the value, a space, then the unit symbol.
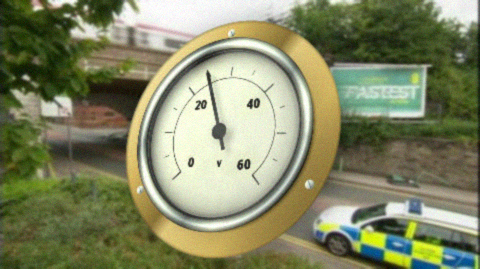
25 V
